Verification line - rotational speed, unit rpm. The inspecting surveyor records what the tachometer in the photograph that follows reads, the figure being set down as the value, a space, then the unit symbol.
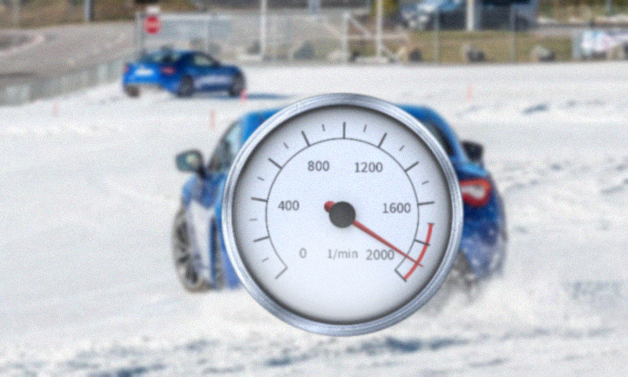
1900 rpm
